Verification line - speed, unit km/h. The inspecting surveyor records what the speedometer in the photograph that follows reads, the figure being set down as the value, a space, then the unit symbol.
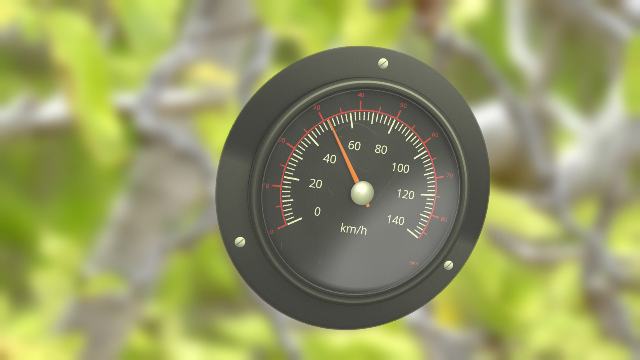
50 km/h
